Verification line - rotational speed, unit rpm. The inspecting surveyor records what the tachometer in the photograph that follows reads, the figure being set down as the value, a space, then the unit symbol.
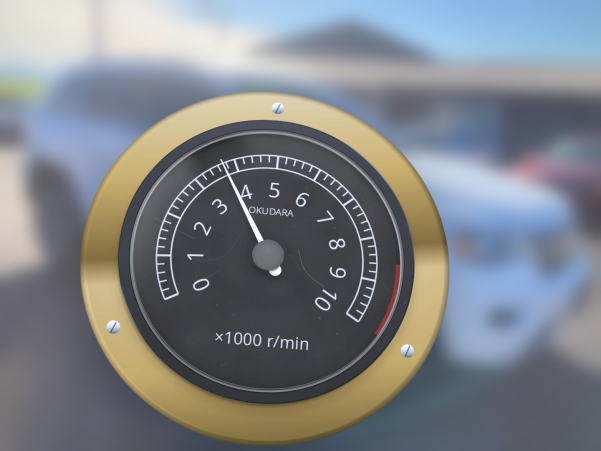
3700 rpm
